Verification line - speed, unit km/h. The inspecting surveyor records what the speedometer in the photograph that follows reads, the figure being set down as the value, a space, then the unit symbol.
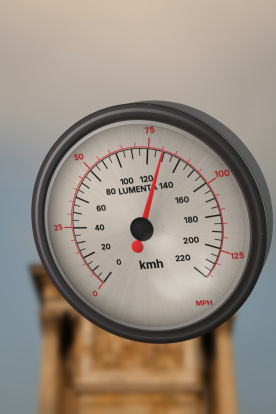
130 km/h
